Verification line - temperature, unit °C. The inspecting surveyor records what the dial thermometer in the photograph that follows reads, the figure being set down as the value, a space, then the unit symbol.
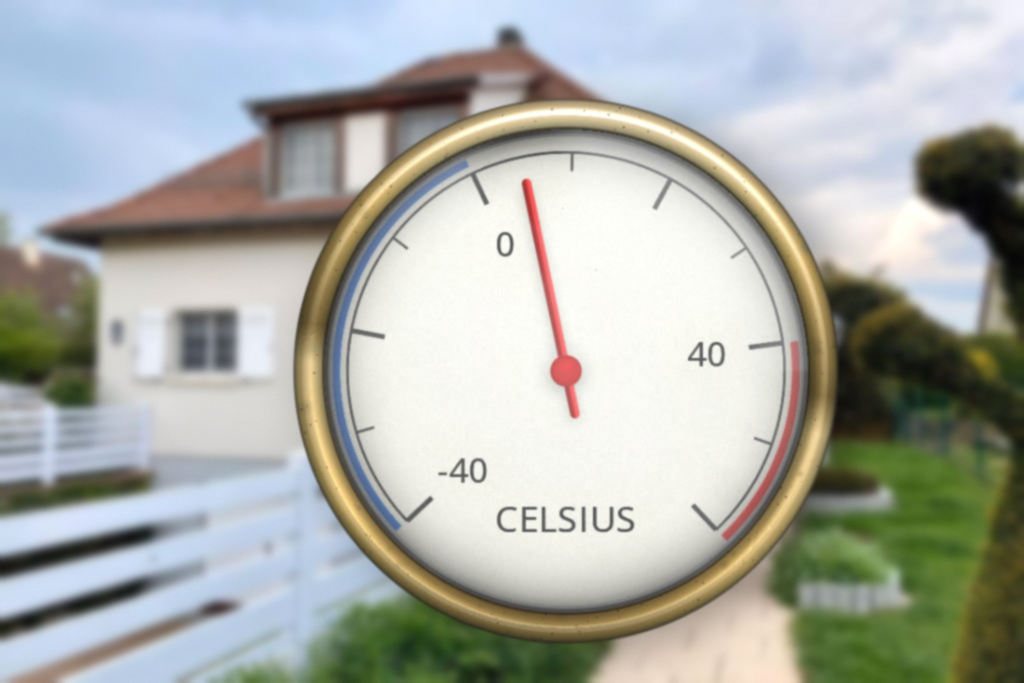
5 °C
